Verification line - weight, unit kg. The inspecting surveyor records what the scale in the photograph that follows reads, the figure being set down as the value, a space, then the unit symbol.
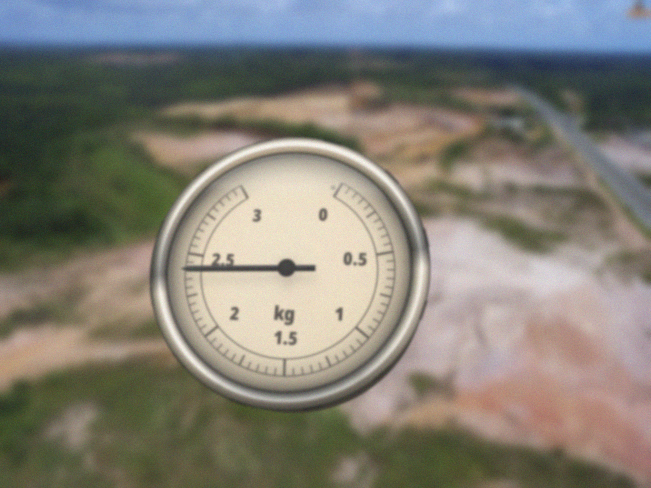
2.4 kg
